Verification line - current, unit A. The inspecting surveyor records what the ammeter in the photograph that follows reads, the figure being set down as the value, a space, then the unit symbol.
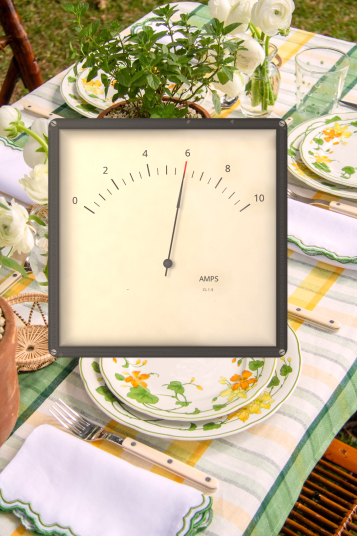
6 A
